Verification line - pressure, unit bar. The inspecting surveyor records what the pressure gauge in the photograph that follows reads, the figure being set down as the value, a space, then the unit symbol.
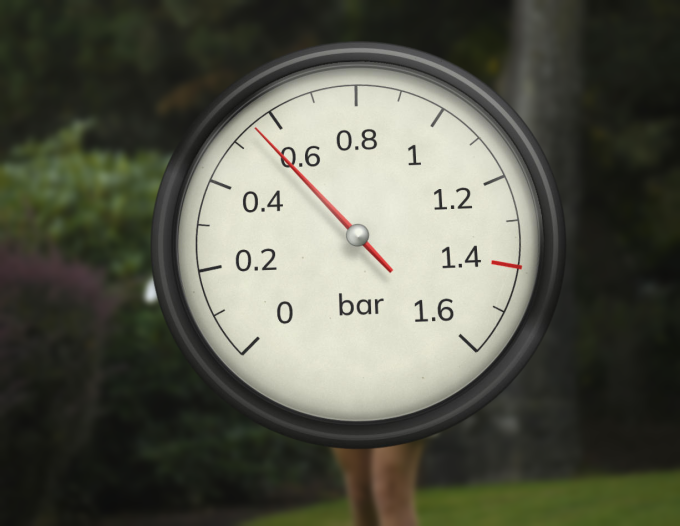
0.55 bar
